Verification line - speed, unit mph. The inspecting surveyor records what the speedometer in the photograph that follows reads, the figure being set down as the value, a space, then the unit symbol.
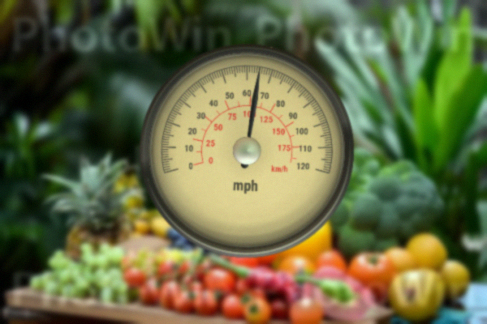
65 mph
